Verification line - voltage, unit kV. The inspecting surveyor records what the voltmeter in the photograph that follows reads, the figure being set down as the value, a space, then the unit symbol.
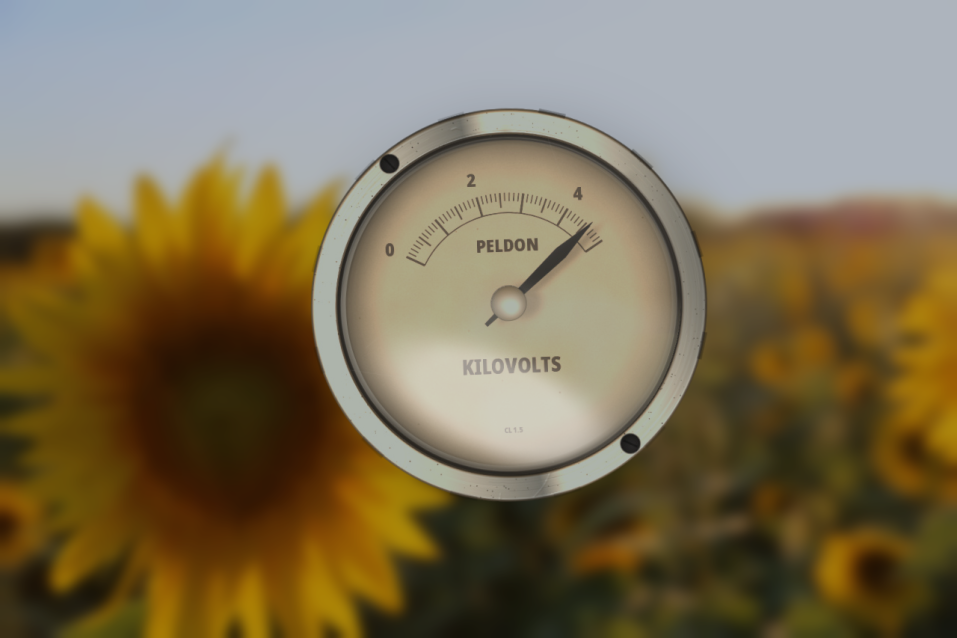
4.6 kV
